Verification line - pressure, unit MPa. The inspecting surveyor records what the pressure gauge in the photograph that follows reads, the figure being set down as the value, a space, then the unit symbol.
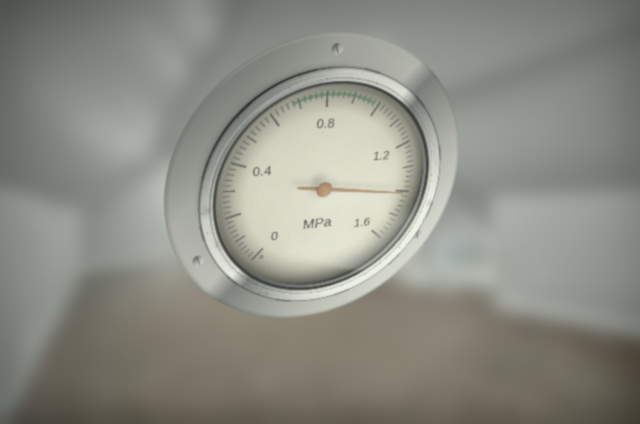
1.4 MPa
